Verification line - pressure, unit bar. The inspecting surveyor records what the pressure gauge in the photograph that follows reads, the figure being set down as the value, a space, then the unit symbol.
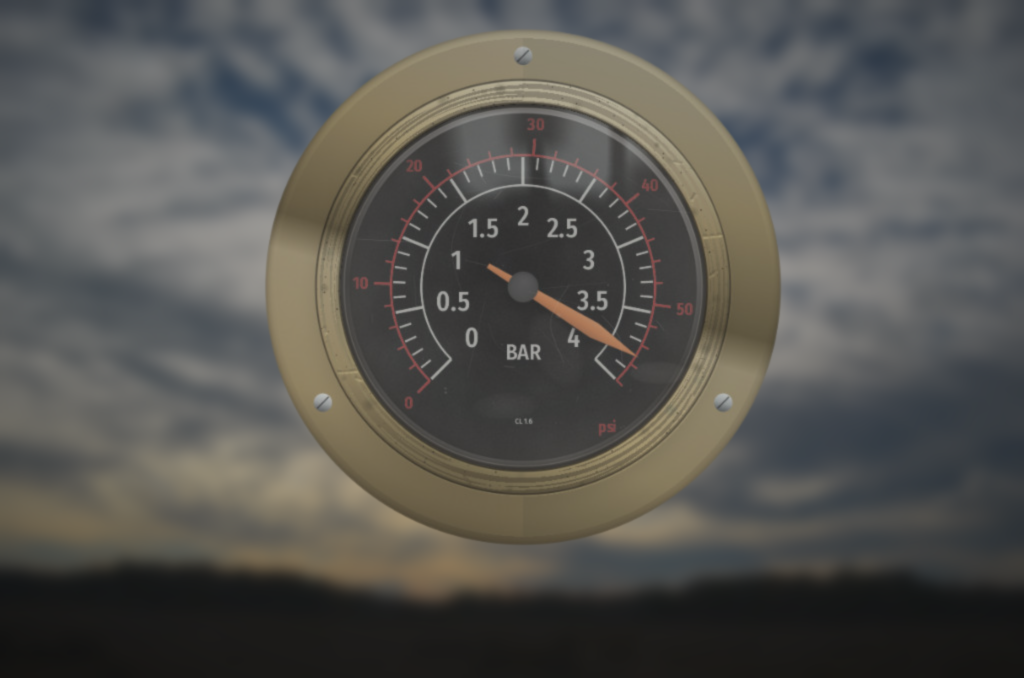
3.8 bar
